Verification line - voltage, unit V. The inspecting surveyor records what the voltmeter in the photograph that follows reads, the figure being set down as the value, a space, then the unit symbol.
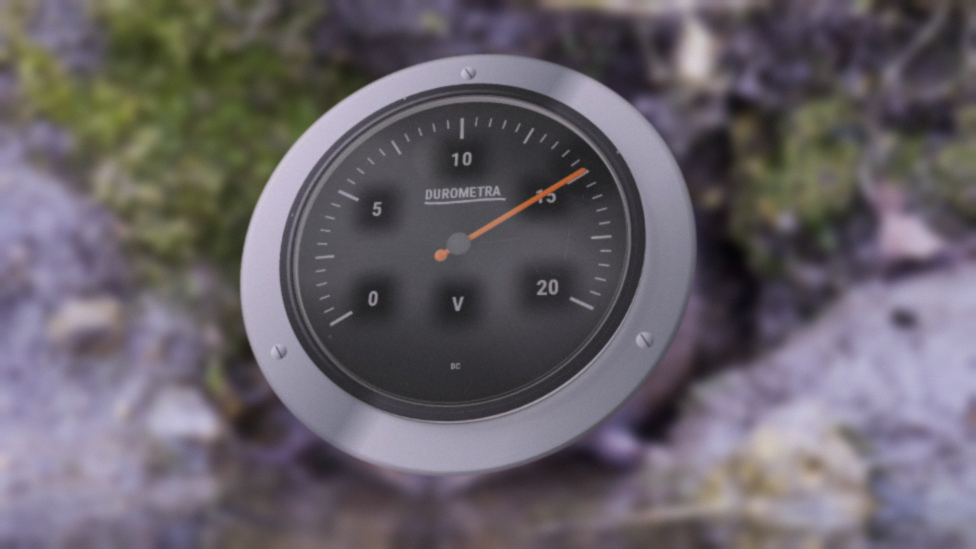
15 V
